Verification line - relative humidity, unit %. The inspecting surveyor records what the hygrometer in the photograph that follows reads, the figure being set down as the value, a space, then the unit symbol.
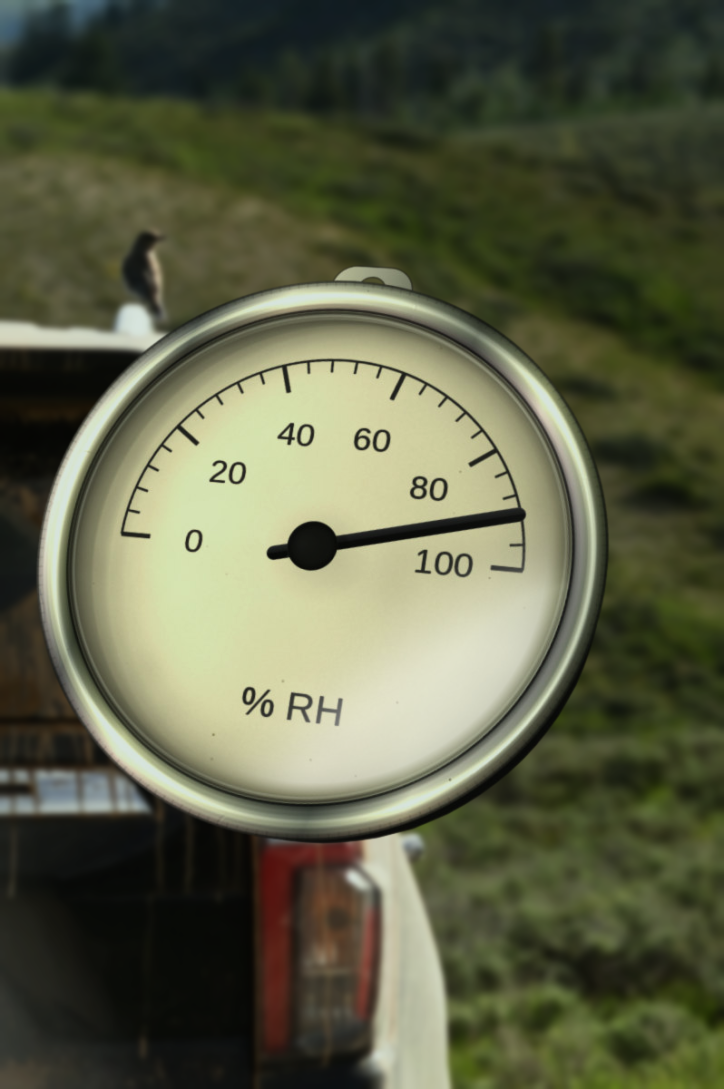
92 %
